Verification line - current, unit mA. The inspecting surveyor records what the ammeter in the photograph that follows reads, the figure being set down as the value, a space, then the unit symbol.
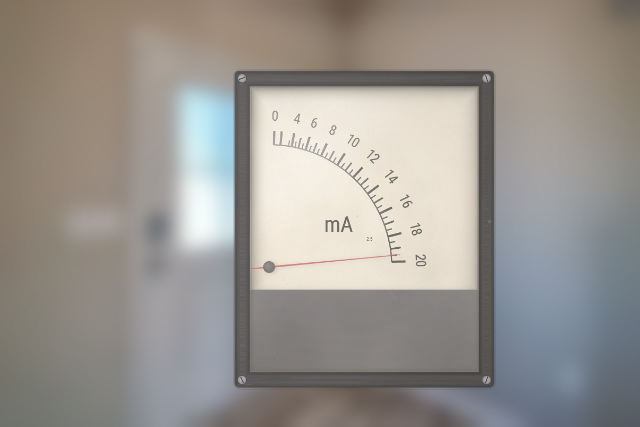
19.5 mA
